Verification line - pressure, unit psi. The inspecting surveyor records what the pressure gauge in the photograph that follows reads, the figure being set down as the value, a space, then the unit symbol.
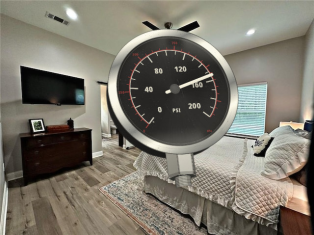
155 psi
